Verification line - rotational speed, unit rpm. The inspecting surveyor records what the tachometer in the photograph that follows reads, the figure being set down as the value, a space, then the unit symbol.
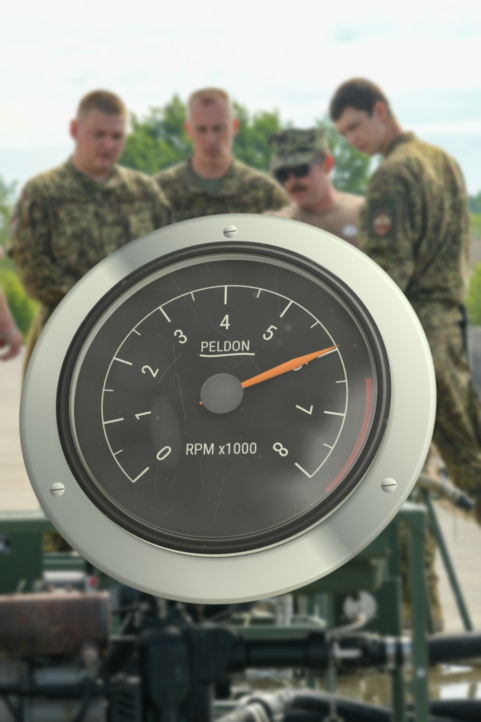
6000 rpm
